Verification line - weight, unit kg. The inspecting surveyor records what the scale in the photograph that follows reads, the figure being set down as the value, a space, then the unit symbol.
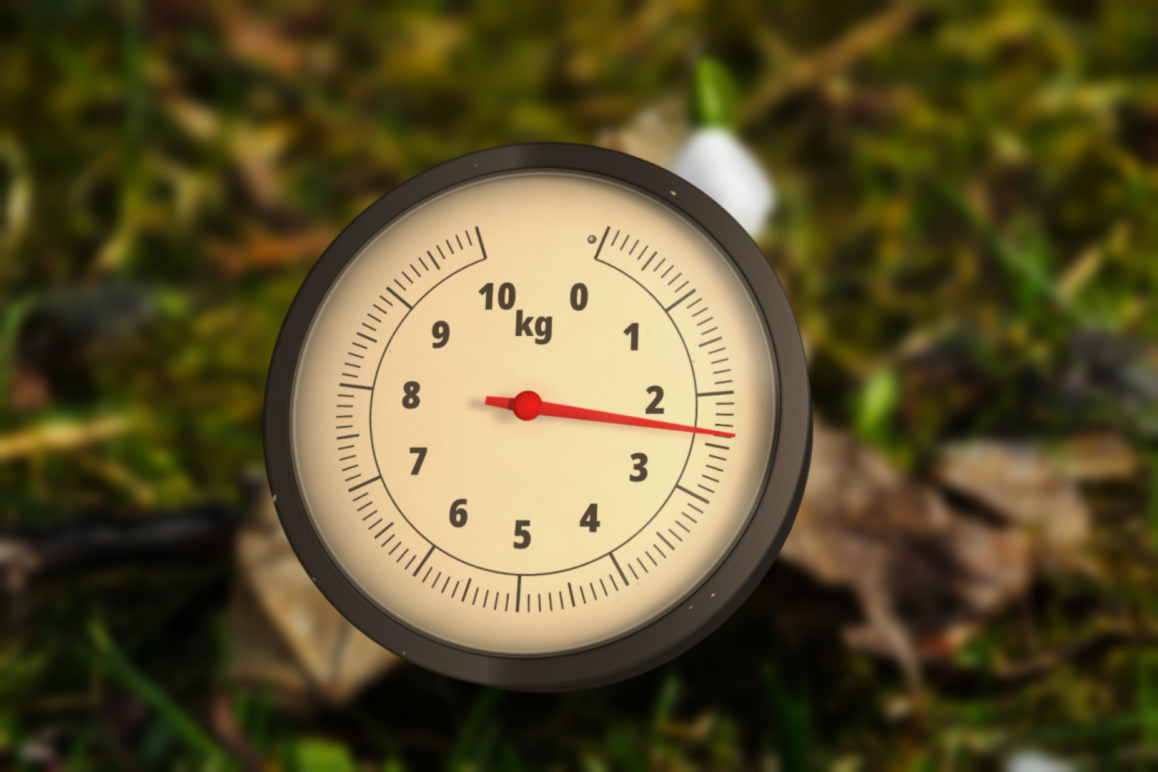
2.4 kg
